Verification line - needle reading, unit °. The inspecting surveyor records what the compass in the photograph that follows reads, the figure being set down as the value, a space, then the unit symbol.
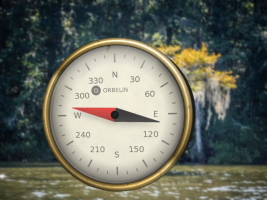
280 °
